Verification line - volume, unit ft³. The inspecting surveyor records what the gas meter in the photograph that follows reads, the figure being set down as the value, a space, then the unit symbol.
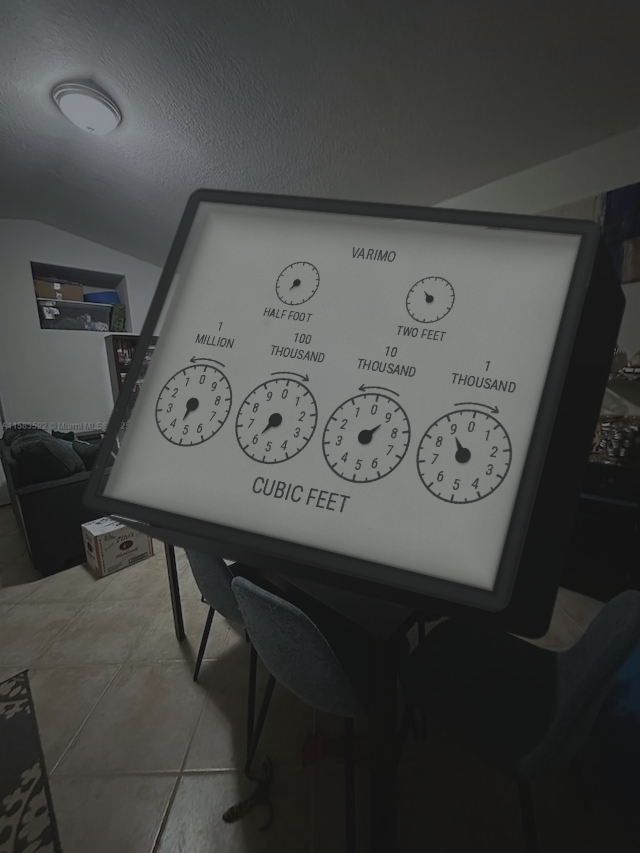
458900 ft³
